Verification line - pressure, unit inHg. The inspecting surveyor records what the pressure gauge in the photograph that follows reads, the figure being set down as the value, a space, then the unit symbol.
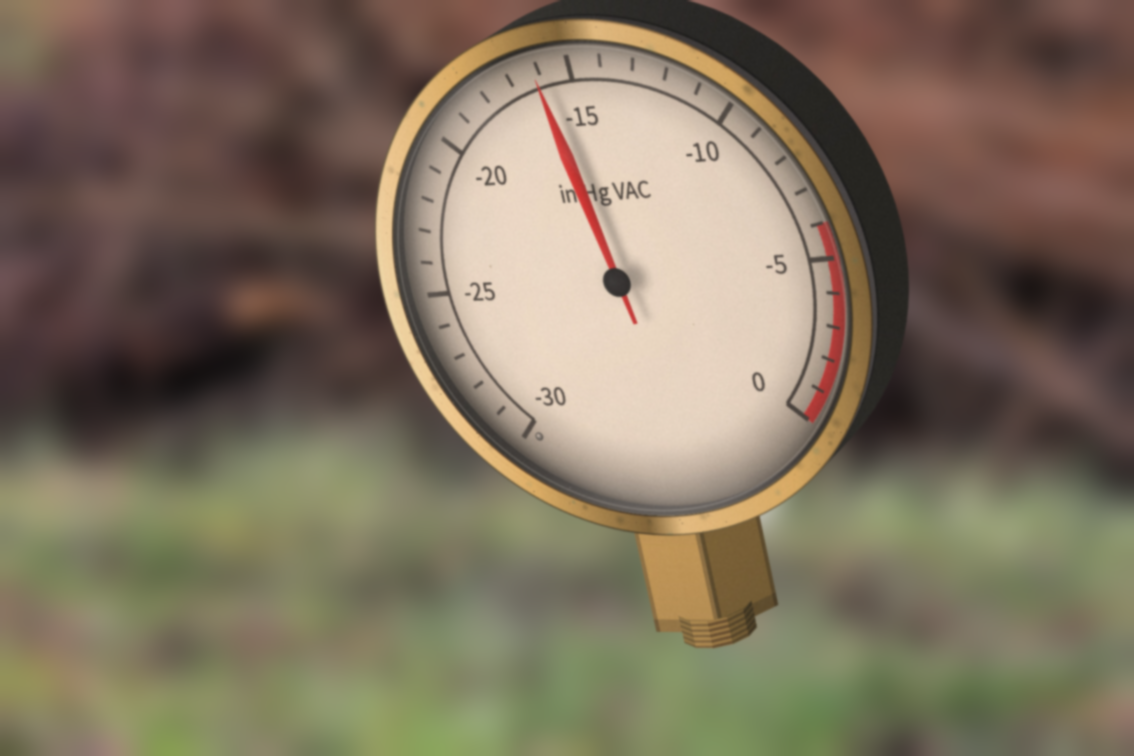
-16 inHg
